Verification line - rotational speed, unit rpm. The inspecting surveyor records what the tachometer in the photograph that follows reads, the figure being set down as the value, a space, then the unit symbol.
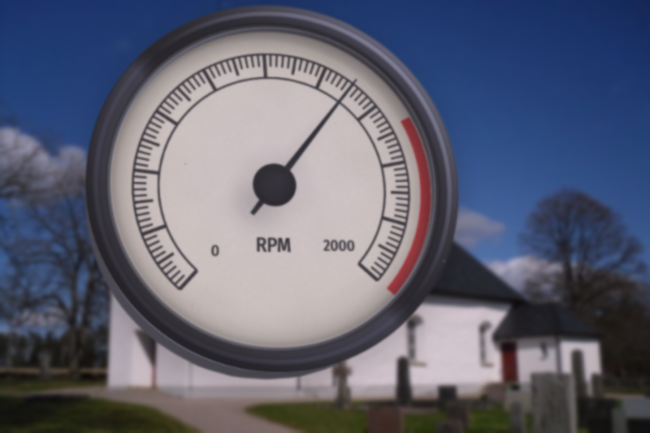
1300 rpm
